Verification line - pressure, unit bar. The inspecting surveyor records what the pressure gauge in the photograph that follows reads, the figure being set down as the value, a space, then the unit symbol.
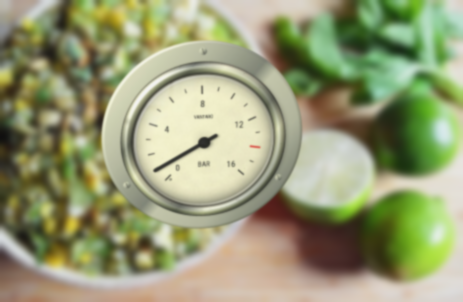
1 bar
